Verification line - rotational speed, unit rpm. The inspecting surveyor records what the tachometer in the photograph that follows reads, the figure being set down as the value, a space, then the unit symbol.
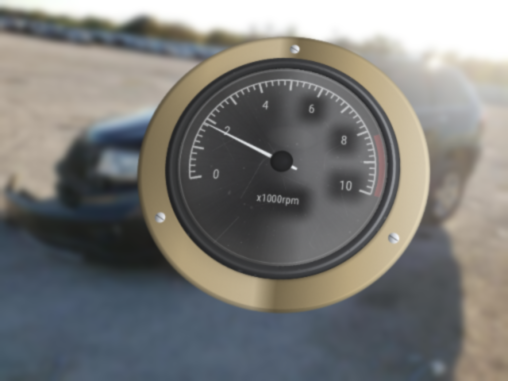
1800 rpm
